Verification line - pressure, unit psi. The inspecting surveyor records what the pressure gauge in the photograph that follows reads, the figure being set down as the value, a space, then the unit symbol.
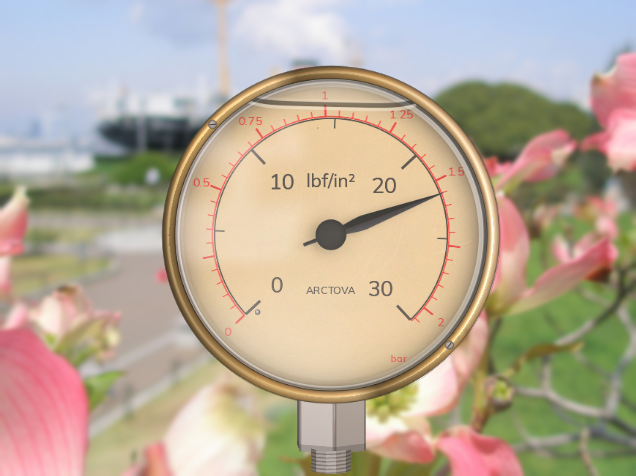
22.5 psi
